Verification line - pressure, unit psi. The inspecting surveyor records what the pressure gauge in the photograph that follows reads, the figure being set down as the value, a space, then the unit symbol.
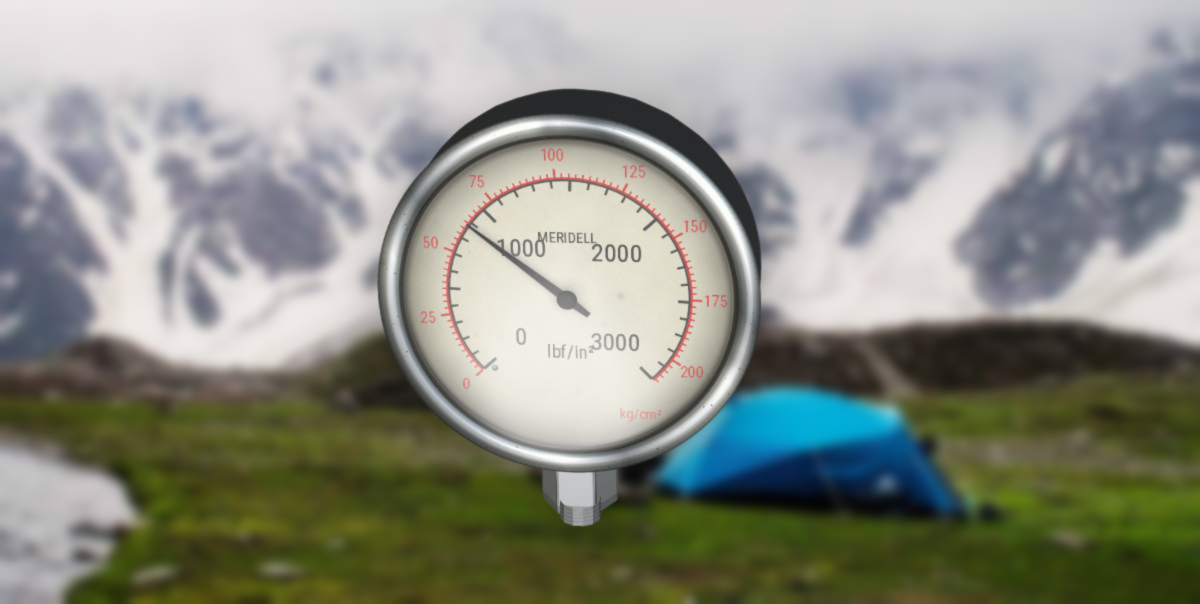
900 psi
